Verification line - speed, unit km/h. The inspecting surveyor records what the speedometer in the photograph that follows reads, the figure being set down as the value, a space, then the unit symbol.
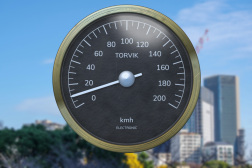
10 km/h
